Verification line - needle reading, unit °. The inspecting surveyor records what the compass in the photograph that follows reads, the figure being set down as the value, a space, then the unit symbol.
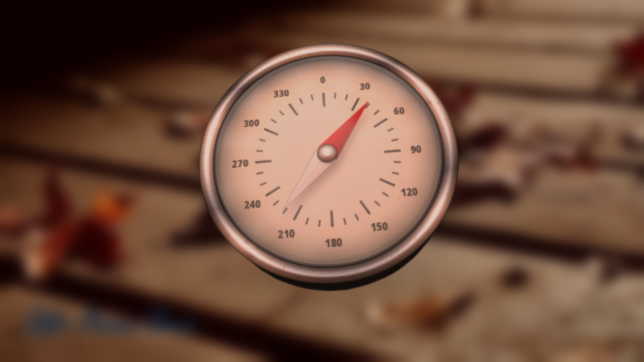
40 °
